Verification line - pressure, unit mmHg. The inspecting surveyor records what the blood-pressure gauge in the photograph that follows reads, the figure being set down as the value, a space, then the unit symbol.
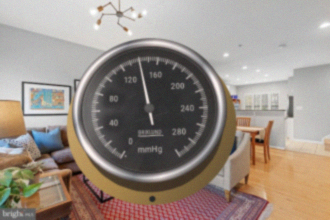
140 mmHg
